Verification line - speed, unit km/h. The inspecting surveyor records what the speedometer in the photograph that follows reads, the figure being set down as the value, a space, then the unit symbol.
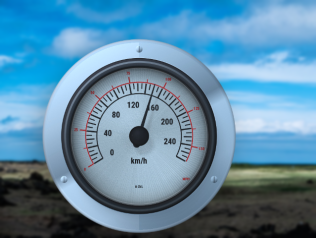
150 km/h
